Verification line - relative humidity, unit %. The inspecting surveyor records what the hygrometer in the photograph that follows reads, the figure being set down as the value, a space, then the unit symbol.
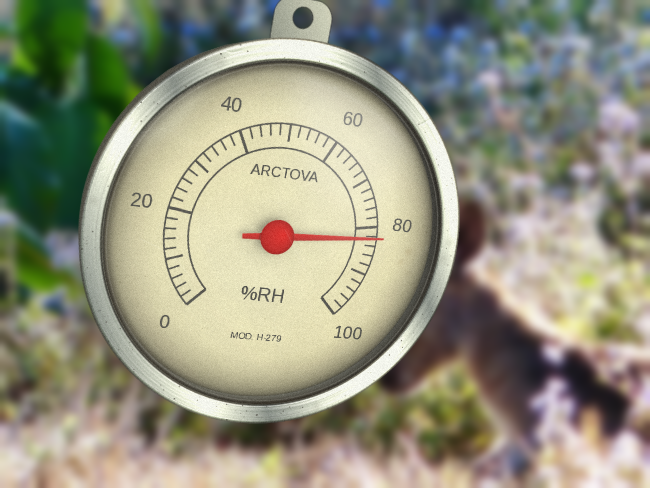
82 %
